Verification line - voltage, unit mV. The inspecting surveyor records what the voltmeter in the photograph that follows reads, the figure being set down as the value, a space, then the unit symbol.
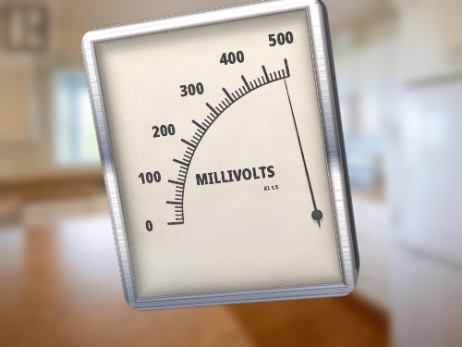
490 mV
